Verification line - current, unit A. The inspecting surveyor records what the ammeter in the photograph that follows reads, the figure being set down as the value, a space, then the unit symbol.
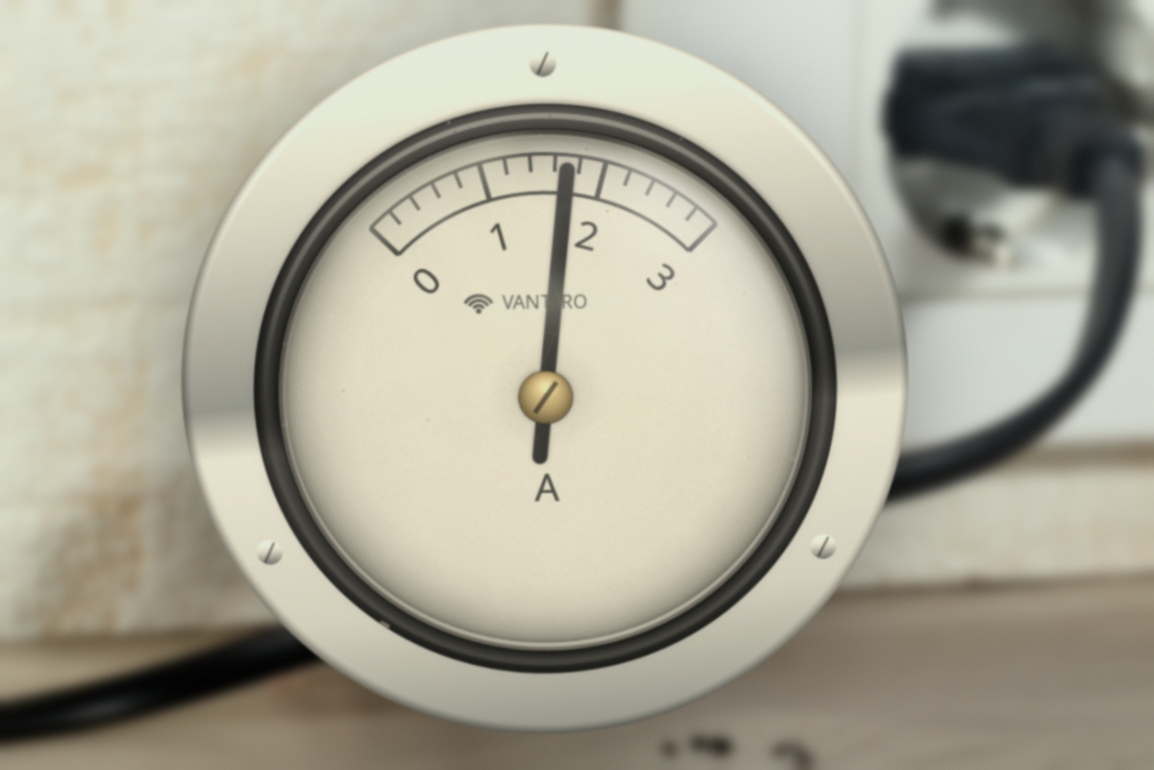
1.7 A
